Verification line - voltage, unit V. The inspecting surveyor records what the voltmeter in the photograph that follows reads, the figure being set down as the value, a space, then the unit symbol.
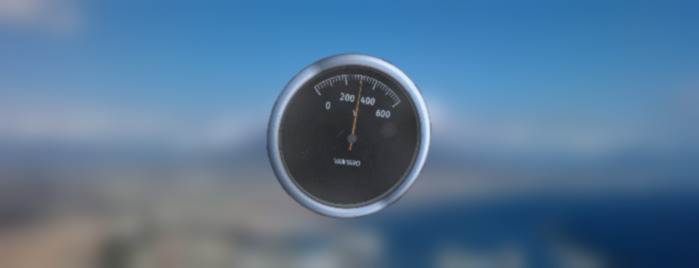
300 V
